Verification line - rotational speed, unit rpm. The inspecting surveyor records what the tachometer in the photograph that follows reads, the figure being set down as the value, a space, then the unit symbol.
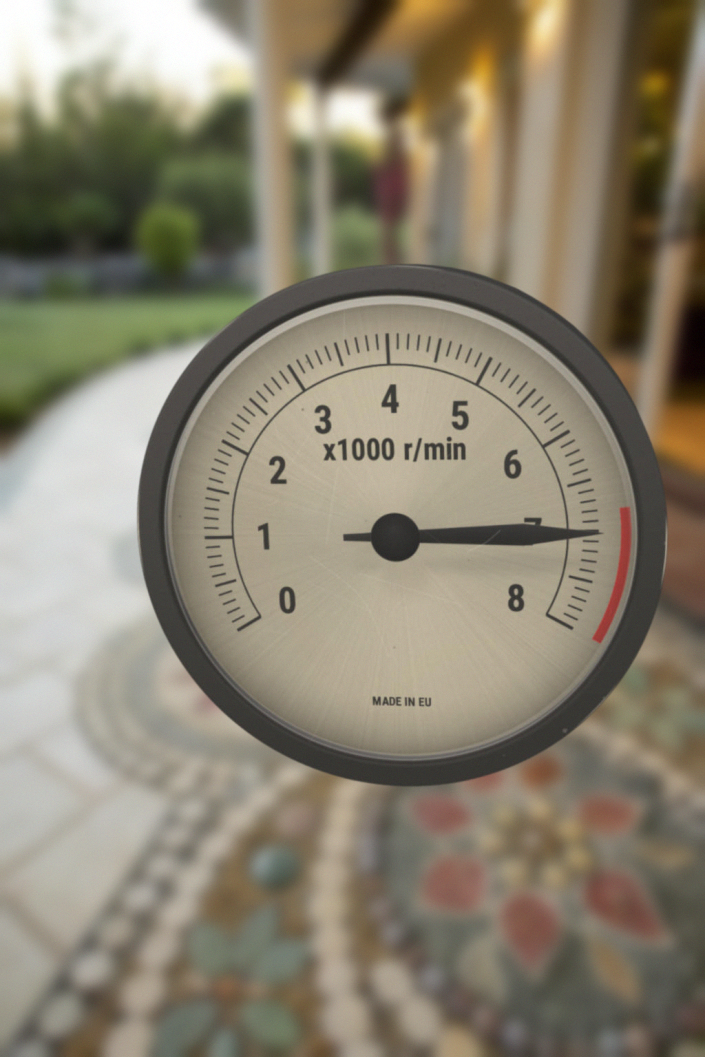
7000 rpm
